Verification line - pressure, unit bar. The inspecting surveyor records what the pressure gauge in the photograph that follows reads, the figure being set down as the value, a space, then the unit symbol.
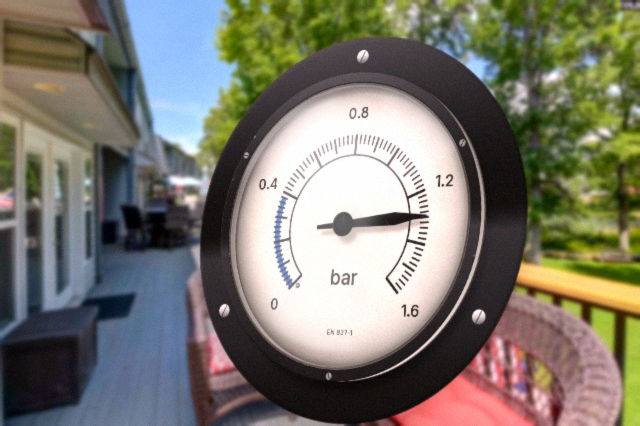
1.3 bar
